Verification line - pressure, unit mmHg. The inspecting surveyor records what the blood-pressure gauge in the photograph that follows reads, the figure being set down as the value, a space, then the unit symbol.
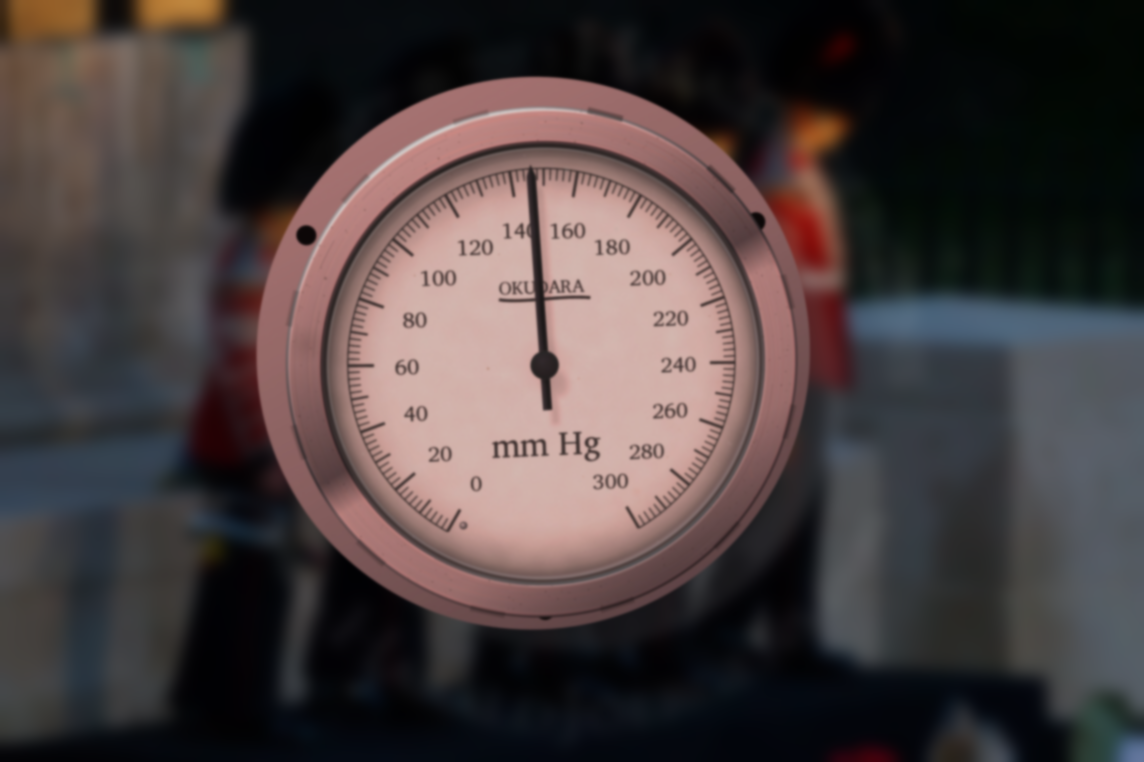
146 mmHg
